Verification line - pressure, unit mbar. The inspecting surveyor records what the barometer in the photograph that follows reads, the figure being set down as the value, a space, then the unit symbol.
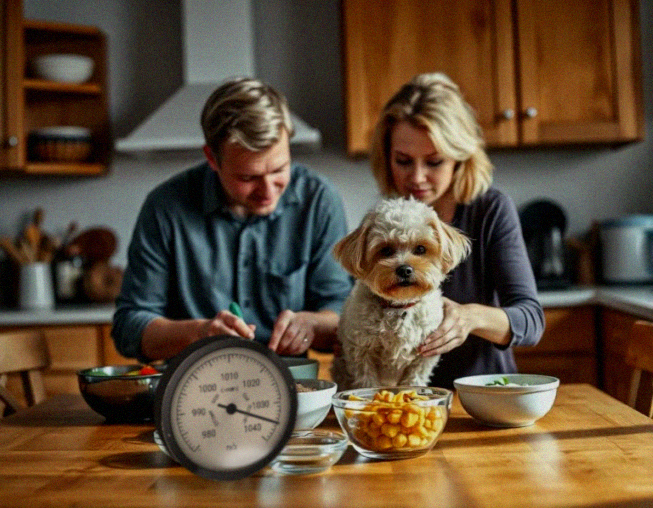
1035 mbar
